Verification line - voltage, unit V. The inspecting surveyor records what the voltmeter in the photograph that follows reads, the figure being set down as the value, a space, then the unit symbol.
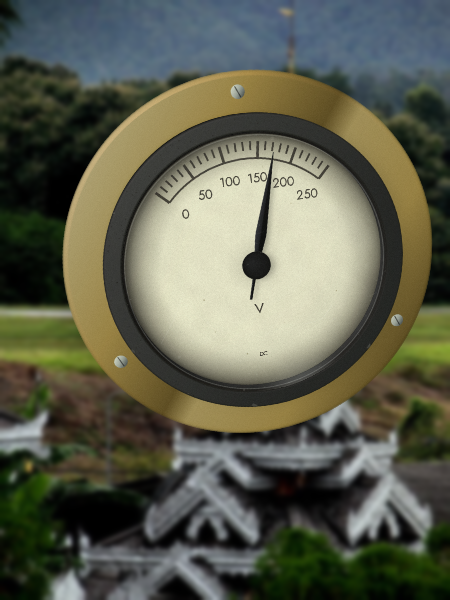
170 V
